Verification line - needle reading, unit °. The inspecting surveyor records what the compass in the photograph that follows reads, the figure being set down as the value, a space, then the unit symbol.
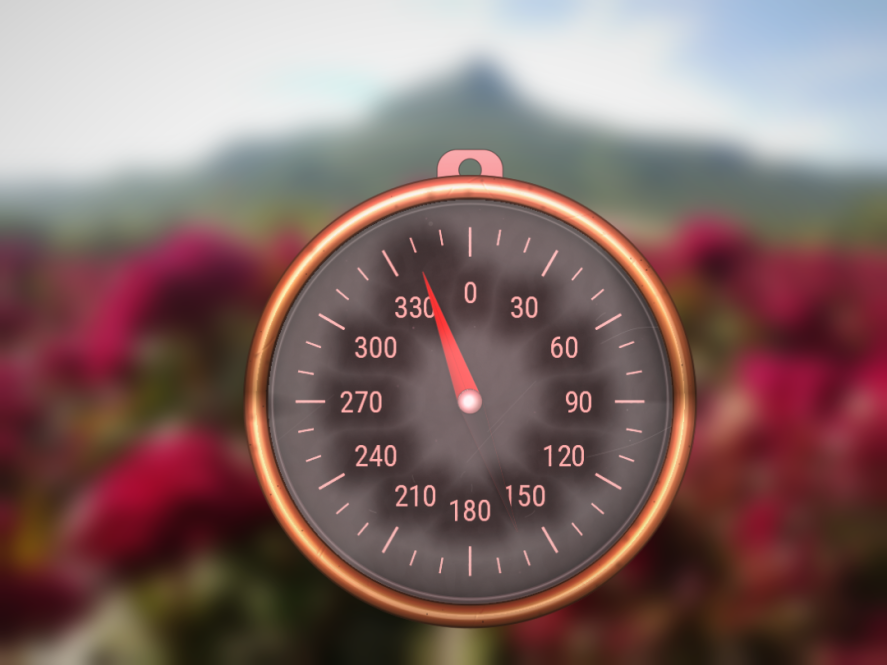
340 °
